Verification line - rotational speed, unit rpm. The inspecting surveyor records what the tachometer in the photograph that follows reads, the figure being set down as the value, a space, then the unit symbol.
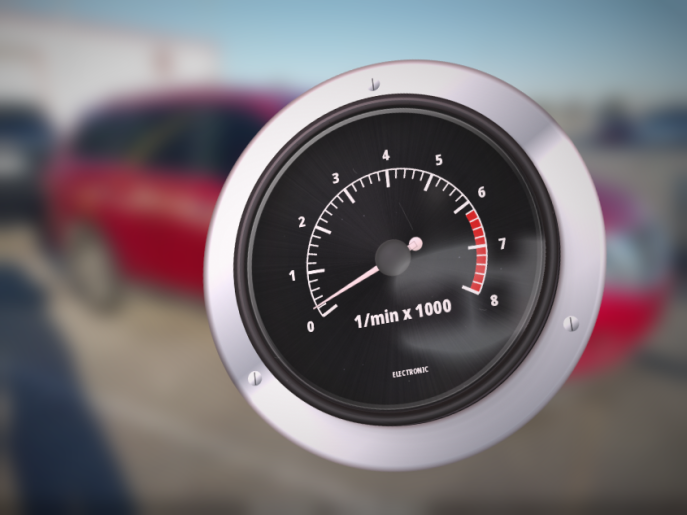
200 rpm
